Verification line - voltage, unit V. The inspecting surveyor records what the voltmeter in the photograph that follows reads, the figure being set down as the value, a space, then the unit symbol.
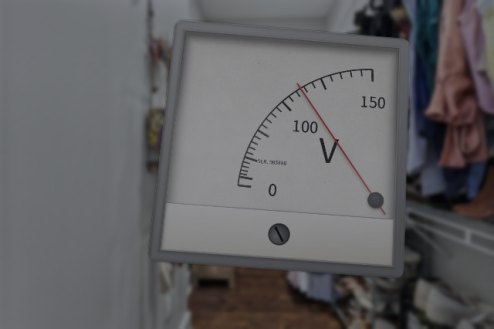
112.5 V
